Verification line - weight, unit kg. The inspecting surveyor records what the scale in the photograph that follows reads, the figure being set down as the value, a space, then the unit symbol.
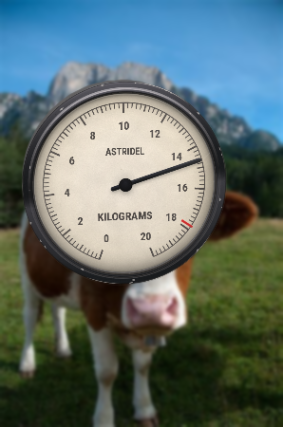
14.6 kg
